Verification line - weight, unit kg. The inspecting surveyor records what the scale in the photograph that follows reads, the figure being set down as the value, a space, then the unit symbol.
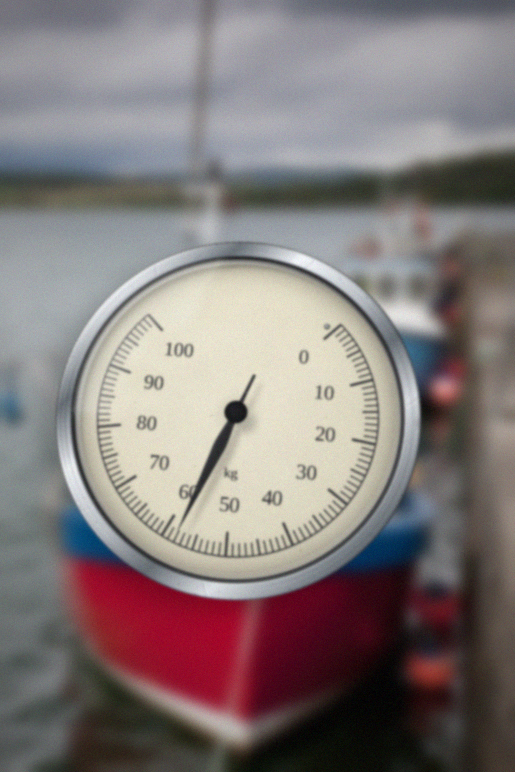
58 kg
